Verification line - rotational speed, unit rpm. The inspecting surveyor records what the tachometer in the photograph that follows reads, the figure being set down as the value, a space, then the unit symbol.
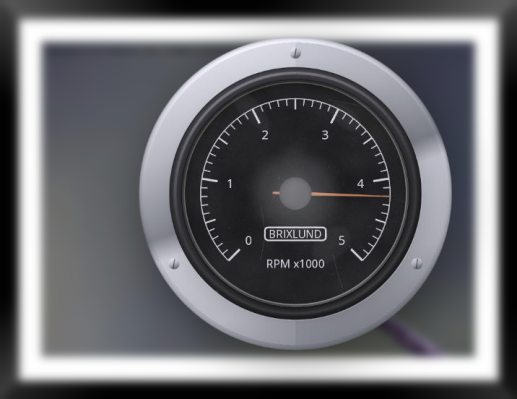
4200 rpm
